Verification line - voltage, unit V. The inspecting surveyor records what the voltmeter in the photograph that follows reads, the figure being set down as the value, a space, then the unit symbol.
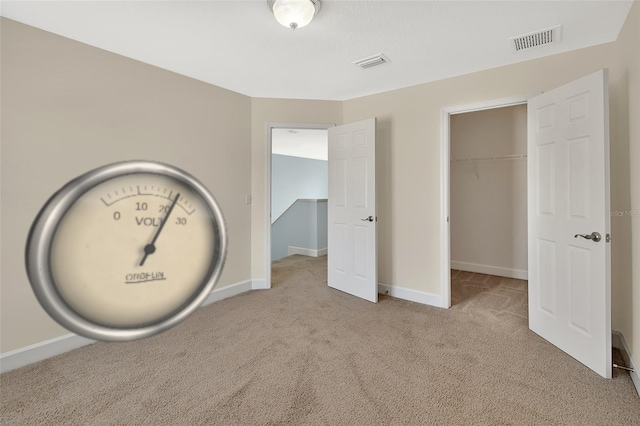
22 V
